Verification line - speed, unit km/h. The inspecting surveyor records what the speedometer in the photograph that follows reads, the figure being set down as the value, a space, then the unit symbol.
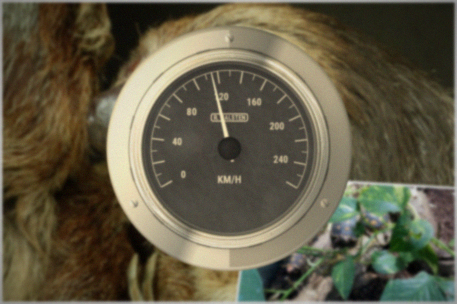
115 km/h
